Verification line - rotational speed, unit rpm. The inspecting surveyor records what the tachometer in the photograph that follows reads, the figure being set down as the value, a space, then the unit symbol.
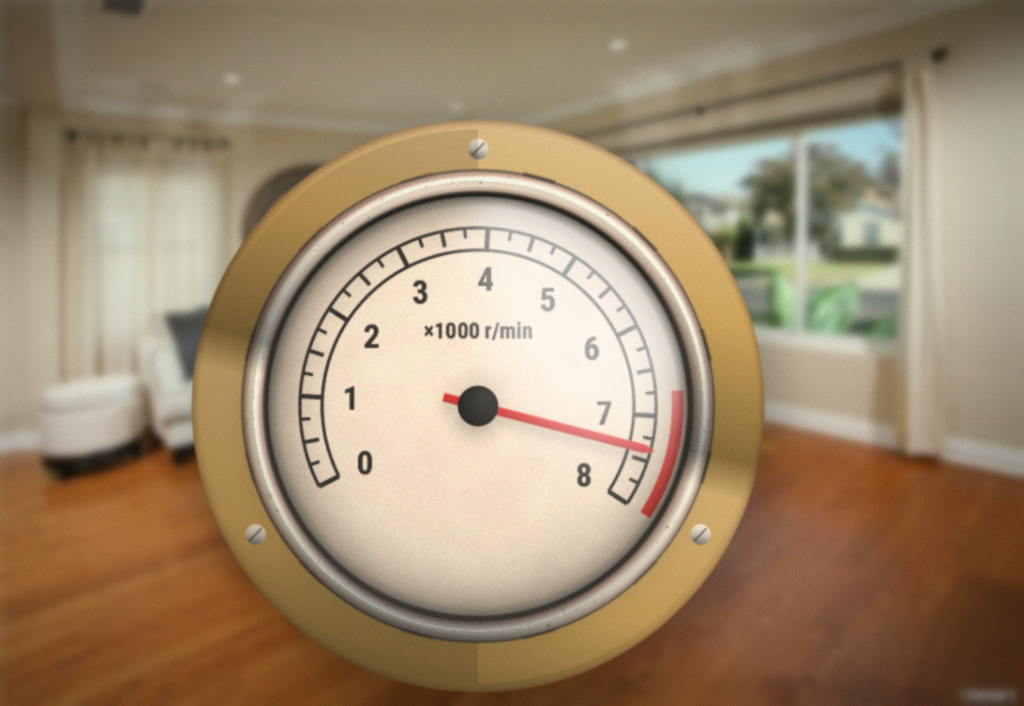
7375 rpm
